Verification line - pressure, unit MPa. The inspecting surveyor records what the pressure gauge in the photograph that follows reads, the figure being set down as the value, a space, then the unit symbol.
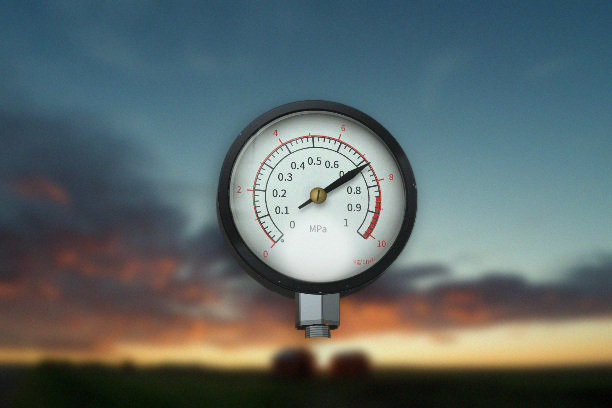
0.72 MPa
